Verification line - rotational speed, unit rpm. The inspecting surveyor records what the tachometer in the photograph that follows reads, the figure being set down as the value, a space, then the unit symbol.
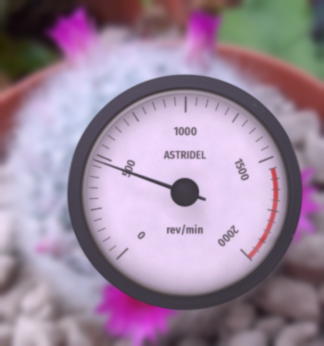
475 rpm
